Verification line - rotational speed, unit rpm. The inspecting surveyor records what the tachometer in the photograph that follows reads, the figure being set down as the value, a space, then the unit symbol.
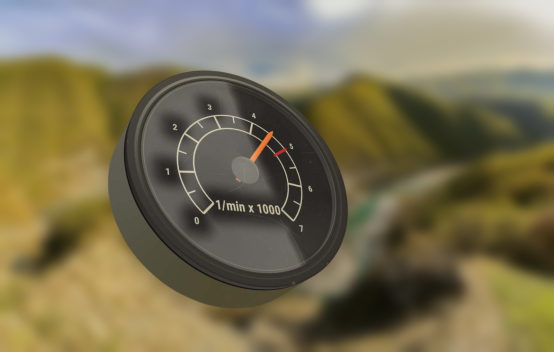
4500 rpm
